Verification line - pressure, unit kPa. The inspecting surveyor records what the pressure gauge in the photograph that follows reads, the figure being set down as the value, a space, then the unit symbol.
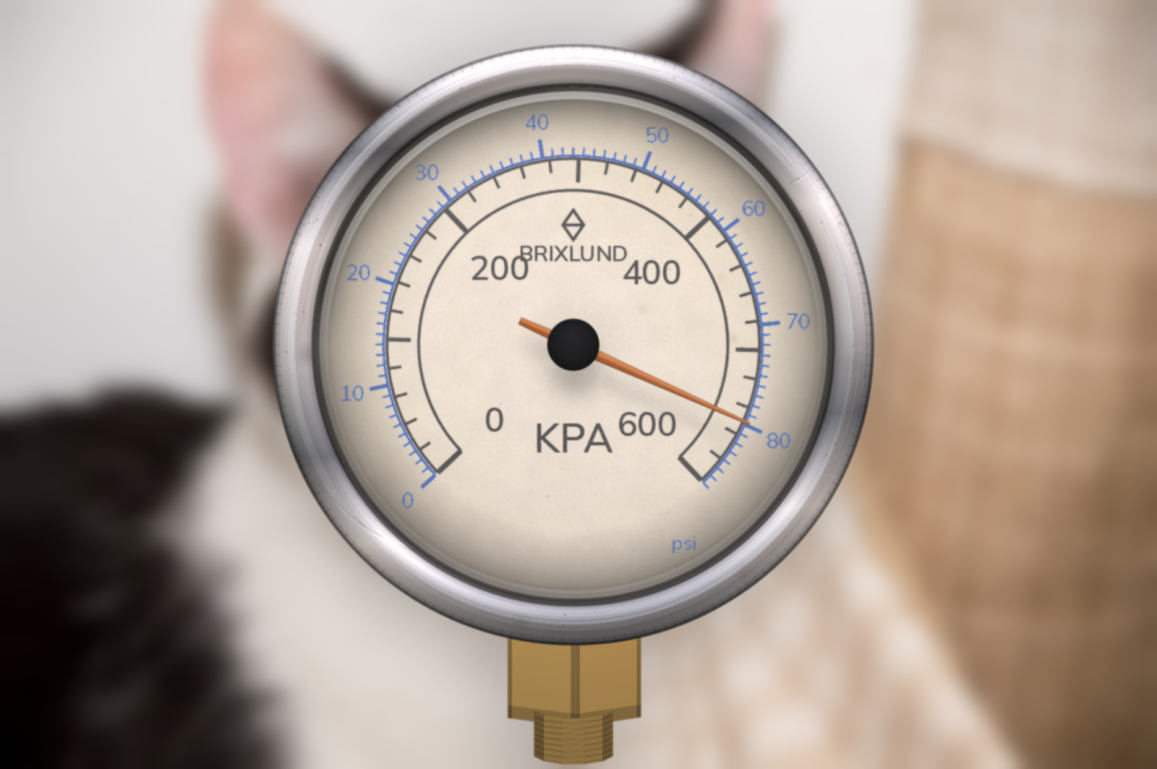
550 kPa
